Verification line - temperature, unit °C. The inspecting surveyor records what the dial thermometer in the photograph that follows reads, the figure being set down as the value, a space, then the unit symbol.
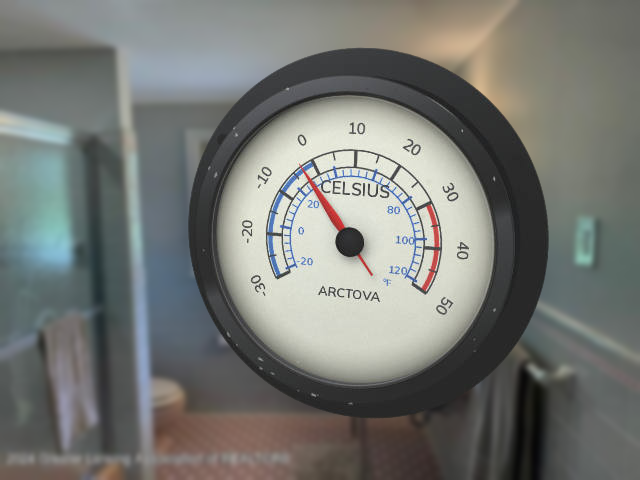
-2.5 °C
